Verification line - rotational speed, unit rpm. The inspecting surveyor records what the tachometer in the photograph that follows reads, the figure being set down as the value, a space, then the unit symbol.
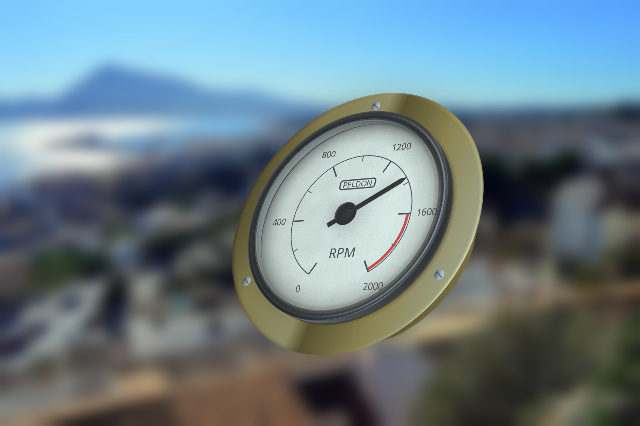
1400 rpm
